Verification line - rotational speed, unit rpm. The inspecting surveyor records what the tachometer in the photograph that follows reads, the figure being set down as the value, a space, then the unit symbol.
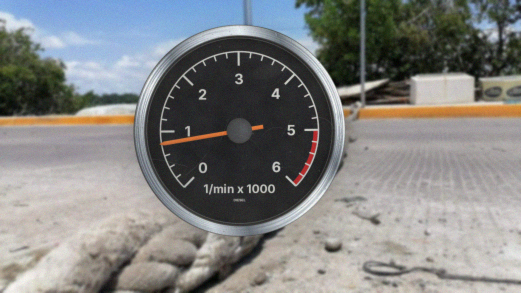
800 rpm
